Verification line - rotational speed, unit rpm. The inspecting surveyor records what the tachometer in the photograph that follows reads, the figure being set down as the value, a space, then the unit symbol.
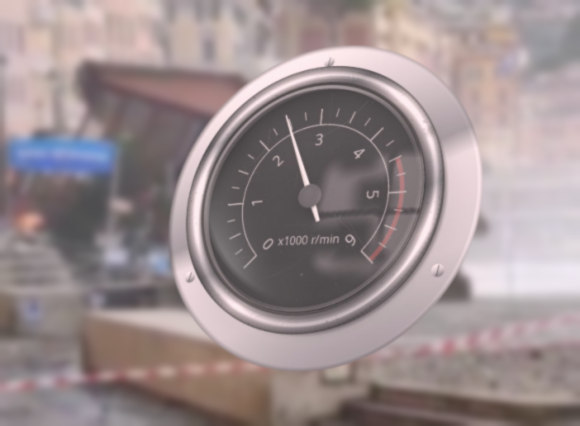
2500 rpm
